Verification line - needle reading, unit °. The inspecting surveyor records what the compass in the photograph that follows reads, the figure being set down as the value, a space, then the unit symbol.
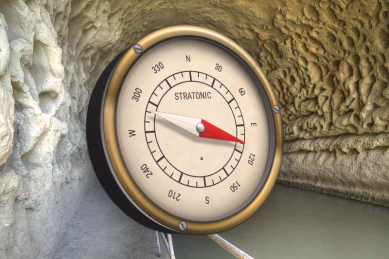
110 °
